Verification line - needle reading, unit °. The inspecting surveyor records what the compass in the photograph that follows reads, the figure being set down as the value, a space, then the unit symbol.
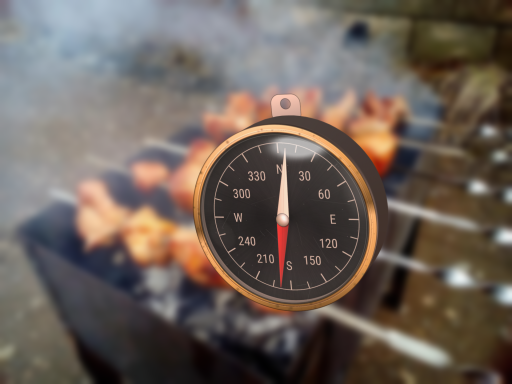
187.5 °
